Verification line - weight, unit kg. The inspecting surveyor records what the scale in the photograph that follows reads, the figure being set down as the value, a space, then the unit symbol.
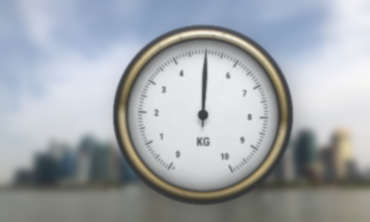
5 kg
